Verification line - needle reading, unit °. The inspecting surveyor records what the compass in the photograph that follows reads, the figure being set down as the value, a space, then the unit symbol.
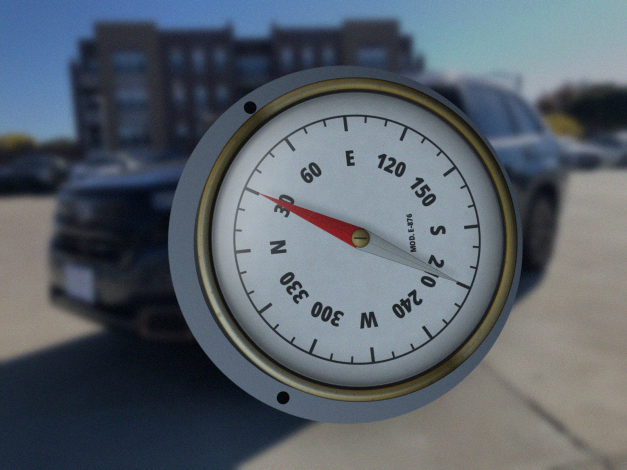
30 °
